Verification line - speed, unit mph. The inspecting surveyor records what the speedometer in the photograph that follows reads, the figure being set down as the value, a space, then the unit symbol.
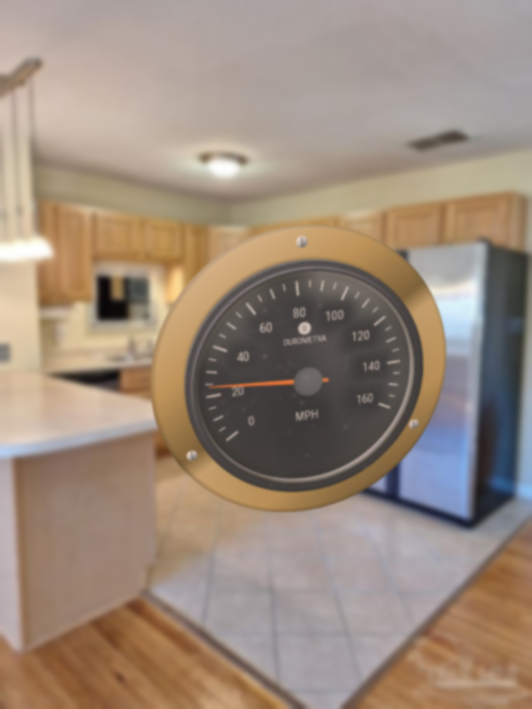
25 mph
